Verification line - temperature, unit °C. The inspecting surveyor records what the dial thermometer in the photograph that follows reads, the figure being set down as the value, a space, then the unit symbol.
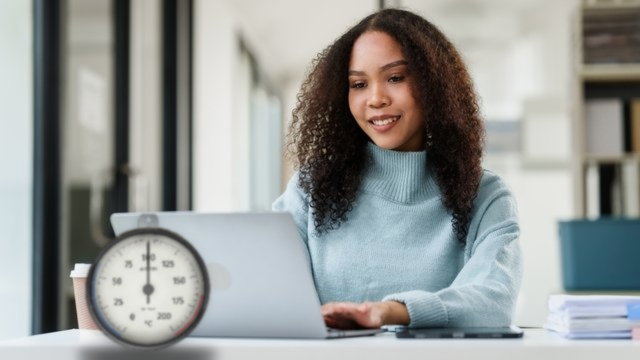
100 °C
